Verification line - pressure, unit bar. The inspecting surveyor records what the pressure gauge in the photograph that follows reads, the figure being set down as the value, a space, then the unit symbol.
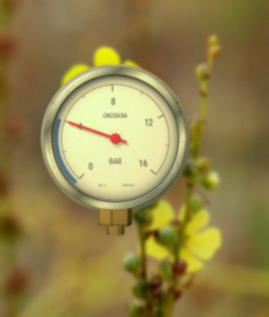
4 bar
